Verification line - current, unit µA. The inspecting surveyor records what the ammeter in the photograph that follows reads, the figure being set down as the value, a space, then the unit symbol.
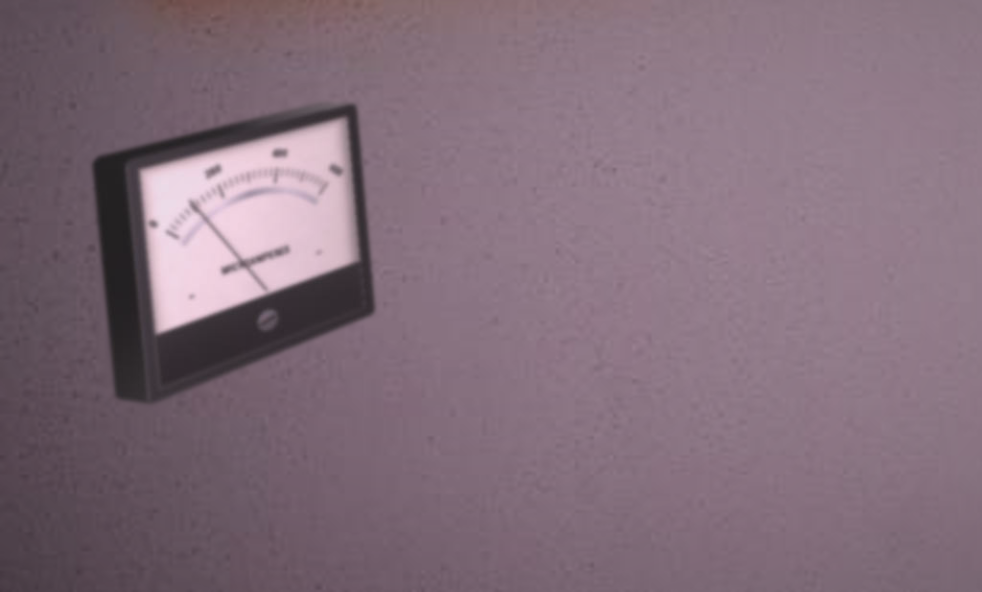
100 µA
